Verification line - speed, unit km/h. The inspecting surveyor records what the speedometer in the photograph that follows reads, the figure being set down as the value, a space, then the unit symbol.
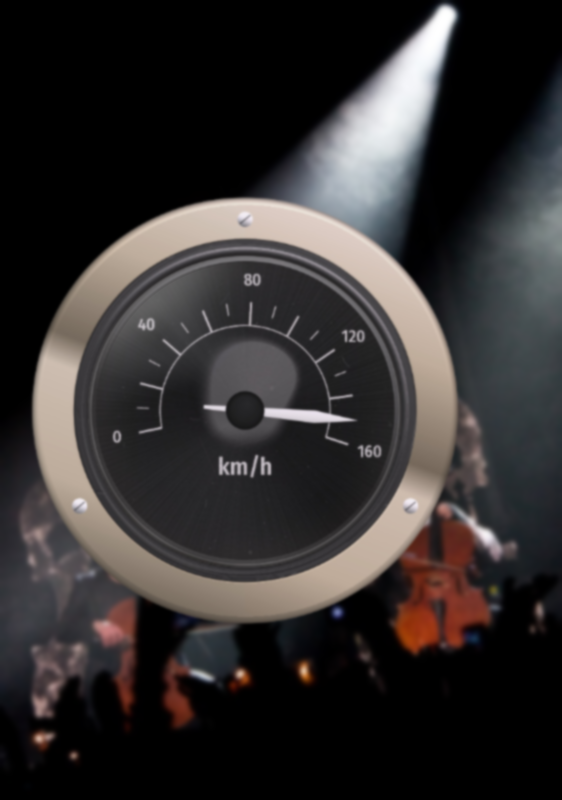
150 km/h
